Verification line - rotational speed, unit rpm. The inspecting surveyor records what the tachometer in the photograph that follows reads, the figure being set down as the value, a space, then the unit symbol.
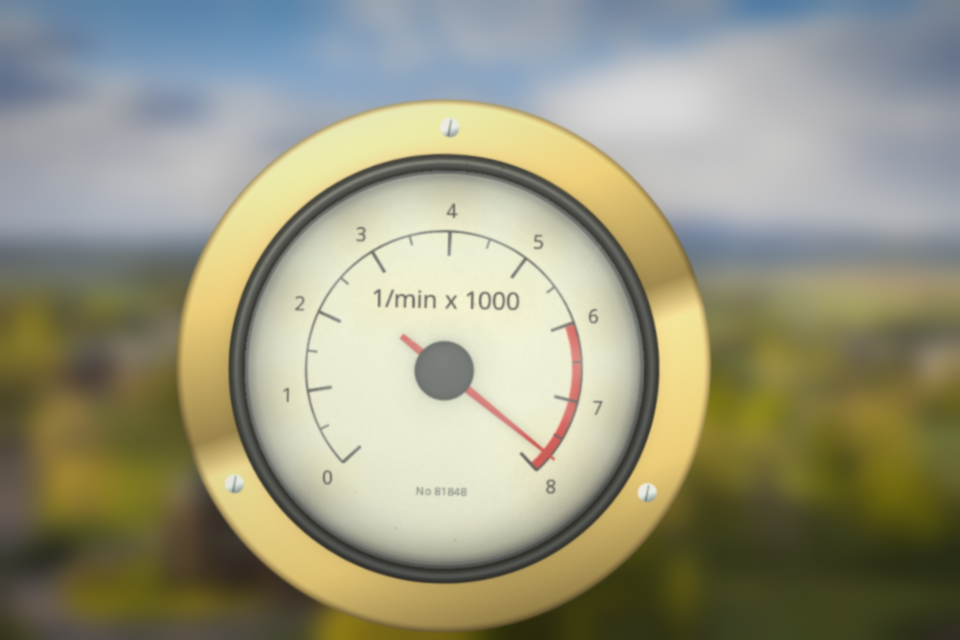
7750 rpm
